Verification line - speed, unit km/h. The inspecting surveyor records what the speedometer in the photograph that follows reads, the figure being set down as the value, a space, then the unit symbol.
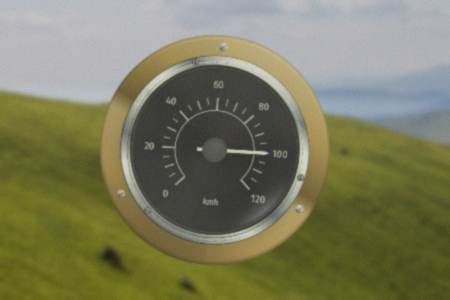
100 km/h
